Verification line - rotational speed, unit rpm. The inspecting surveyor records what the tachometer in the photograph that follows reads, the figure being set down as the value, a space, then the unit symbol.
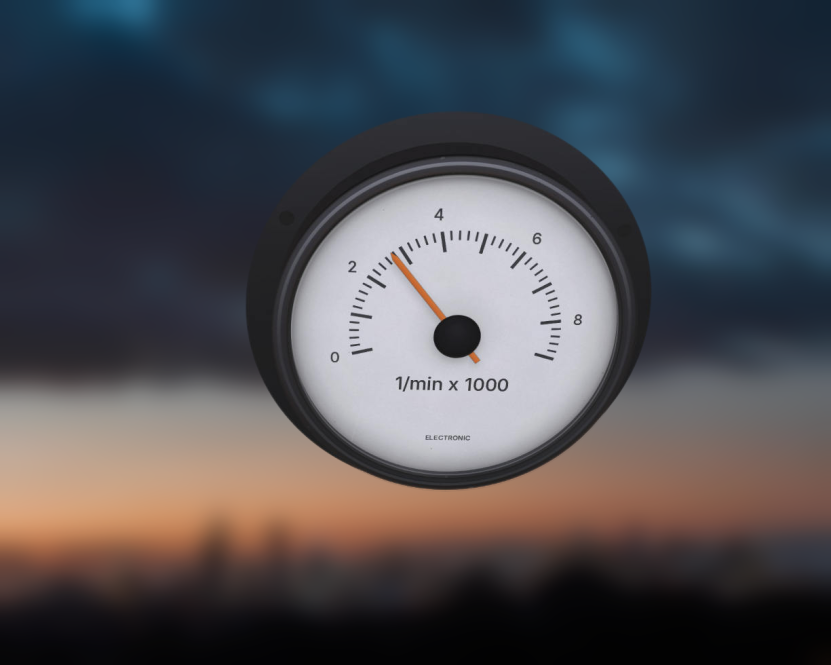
2800 rpm
